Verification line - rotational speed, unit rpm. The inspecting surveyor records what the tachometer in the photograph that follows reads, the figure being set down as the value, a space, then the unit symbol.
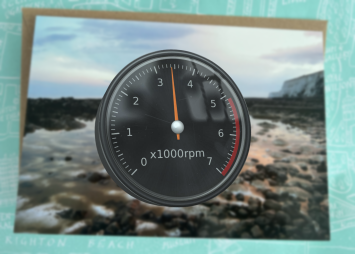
3400 rpm
